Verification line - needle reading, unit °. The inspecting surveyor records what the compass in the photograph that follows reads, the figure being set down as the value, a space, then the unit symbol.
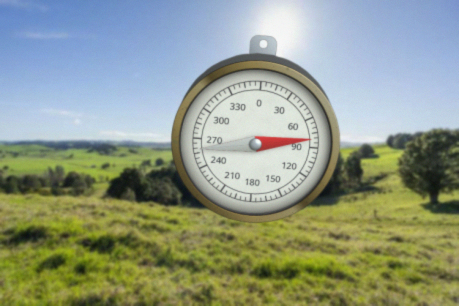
80 °
